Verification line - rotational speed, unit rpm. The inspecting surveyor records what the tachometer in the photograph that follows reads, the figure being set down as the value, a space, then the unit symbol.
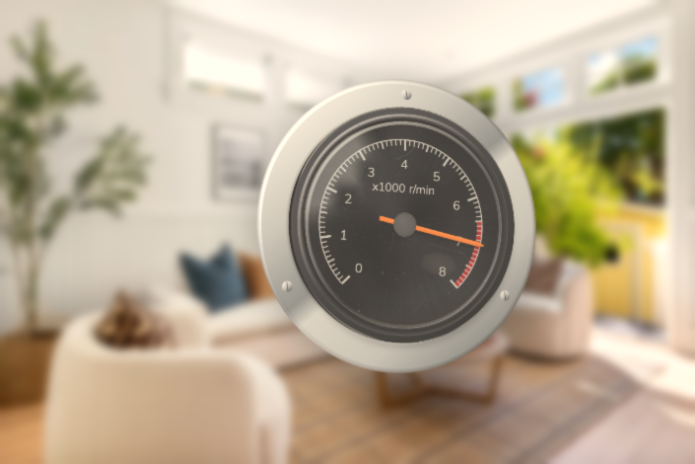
7000 rpm
